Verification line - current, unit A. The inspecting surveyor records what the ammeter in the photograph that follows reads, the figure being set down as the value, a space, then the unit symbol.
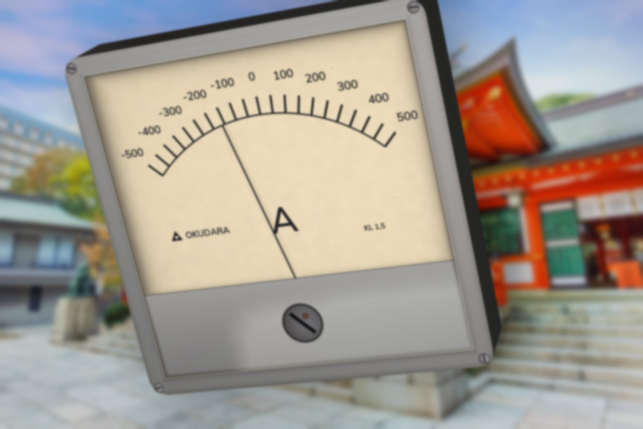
-150 A
